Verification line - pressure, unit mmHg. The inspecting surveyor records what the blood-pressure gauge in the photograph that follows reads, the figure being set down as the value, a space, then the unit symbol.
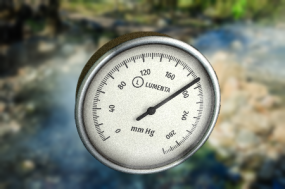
190 mmHg
